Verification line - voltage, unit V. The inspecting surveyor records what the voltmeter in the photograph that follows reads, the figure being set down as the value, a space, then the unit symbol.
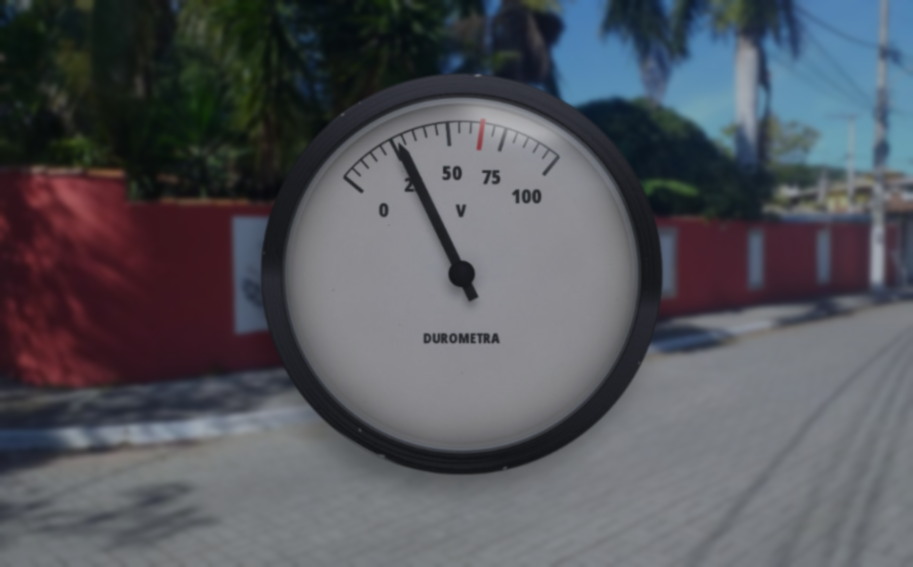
27.5 V
